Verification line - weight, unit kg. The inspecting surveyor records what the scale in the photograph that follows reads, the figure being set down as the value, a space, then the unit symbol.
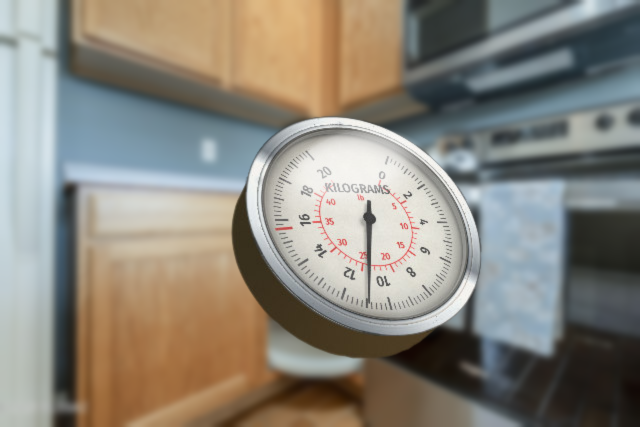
11 kg
